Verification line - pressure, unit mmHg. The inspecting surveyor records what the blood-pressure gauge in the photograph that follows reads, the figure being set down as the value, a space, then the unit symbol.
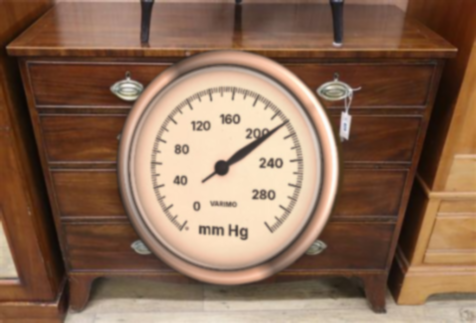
210 mmHg
